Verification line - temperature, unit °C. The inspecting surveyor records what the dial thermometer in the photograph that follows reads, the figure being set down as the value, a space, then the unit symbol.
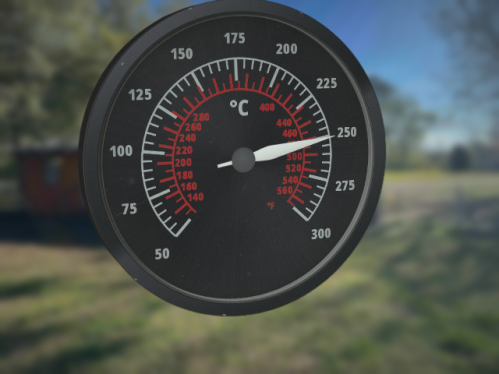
250 °C
